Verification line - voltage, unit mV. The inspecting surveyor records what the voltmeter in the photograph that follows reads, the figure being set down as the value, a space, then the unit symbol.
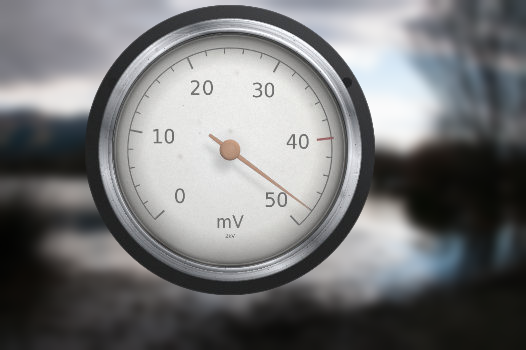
48 mV
